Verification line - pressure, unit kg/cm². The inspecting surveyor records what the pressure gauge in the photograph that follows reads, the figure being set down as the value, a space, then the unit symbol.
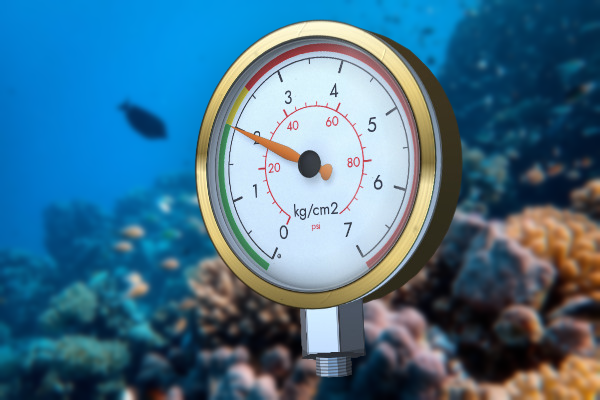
2 kg/cm²
